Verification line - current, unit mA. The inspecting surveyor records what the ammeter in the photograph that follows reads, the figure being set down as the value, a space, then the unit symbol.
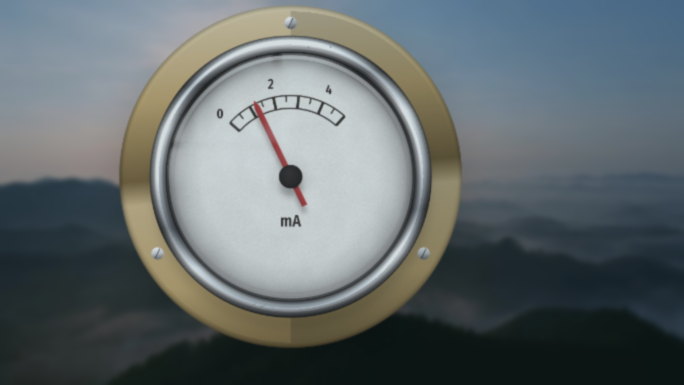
1.25 mA
